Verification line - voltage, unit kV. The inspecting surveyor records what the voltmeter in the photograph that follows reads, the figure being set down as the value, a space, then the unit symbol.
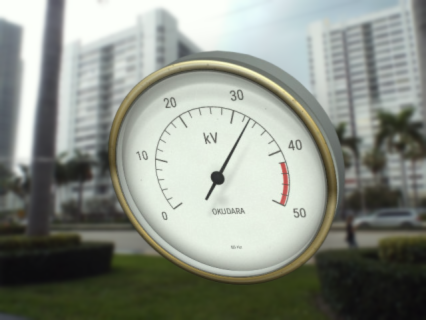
33 kV
